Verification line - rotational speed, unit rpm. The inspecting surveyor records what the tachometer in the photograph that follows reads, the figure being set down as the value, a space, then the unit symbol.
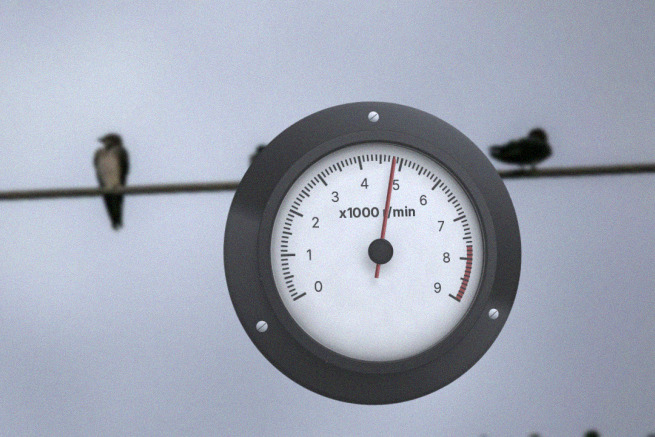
4800 rpm
